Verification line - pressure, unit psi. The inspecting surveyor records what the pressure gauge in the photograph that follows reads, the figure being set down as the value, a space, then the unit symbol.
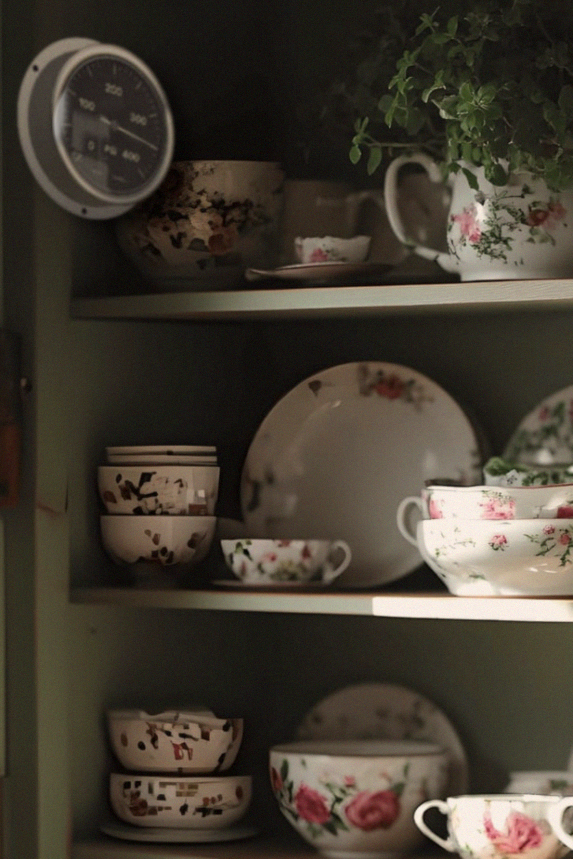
350 psi
